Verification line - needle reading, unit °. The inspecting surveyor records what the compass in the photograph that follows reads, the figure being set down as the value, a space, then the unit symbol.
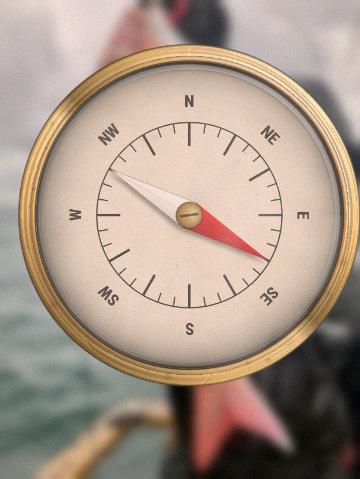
120 °
